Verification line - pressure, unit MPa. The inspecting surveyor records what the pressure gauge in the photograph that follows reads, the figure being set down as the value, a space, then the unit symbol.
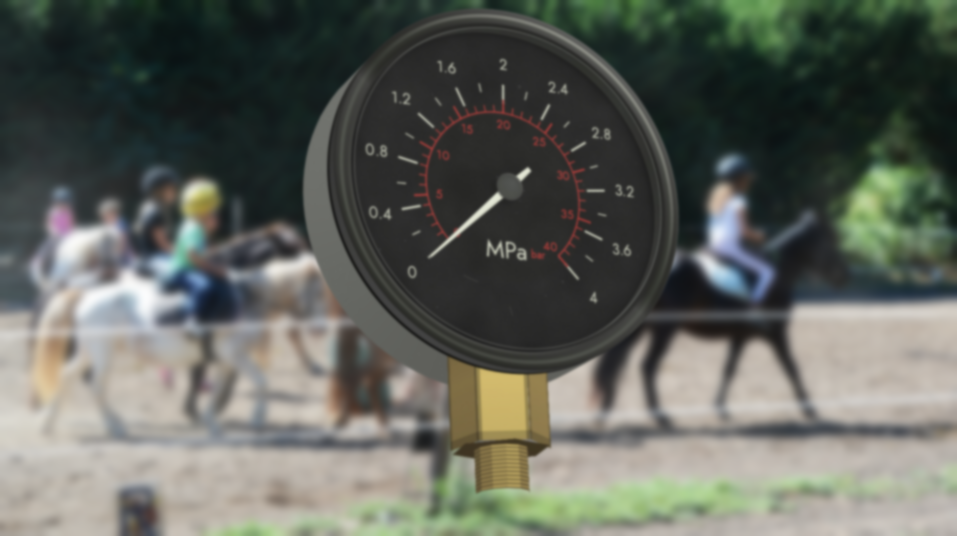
0 MPa
